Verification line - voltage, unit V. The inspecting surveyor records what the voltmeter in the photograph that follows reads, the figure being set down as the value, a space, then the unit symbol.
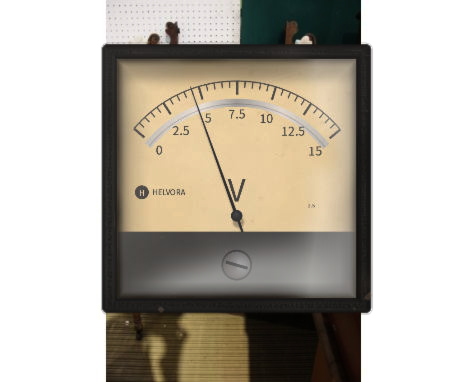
4.5 V
